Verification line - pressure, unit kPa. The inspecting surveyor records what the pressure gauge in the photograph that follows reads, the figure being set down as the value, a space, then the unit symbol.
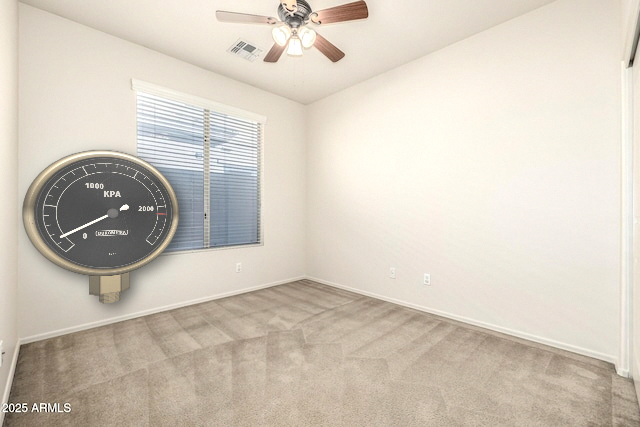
150 kPa
